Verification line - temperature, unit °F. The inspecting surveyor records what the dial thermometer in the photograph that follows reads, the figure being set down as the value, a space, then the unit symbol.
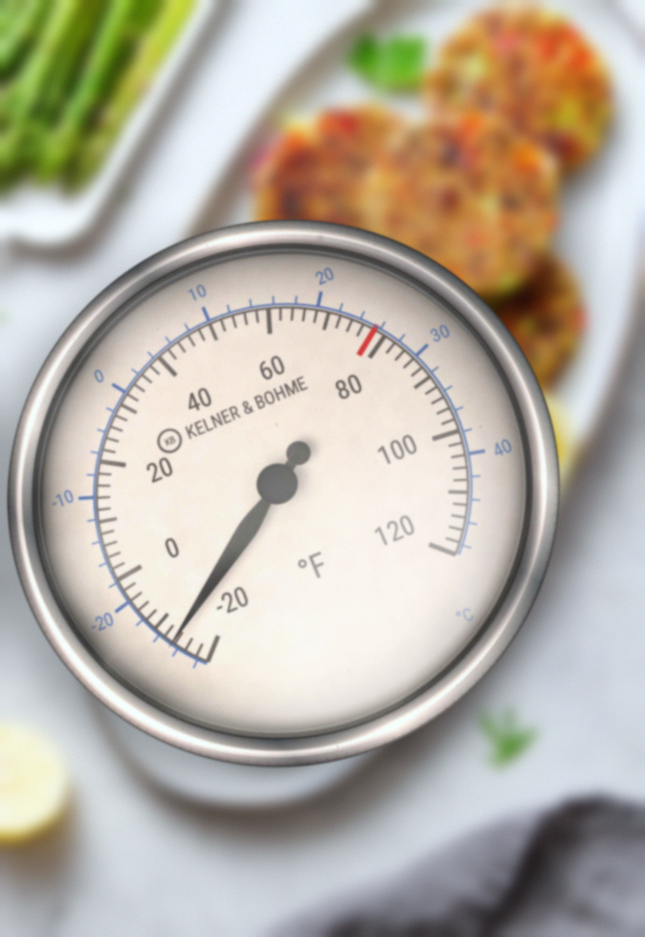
-14 °F
